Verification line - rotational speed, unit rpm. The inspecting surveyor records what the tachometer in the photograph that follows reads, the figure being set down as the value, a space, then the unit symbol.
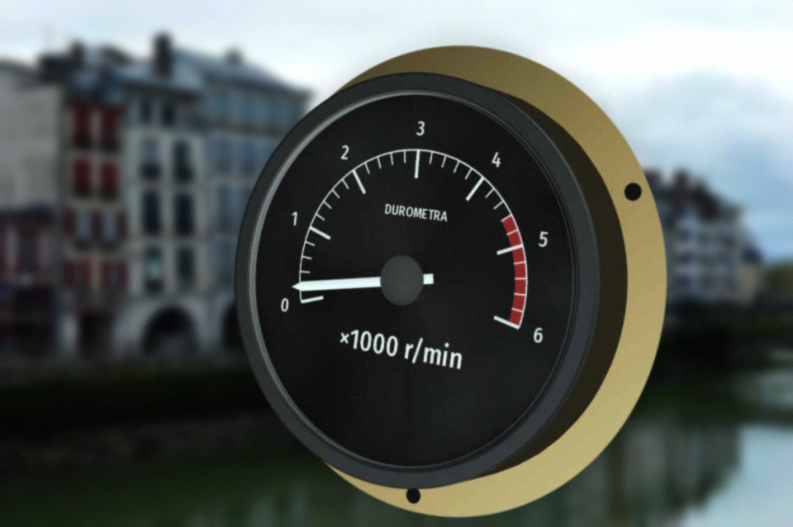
200 rpm
